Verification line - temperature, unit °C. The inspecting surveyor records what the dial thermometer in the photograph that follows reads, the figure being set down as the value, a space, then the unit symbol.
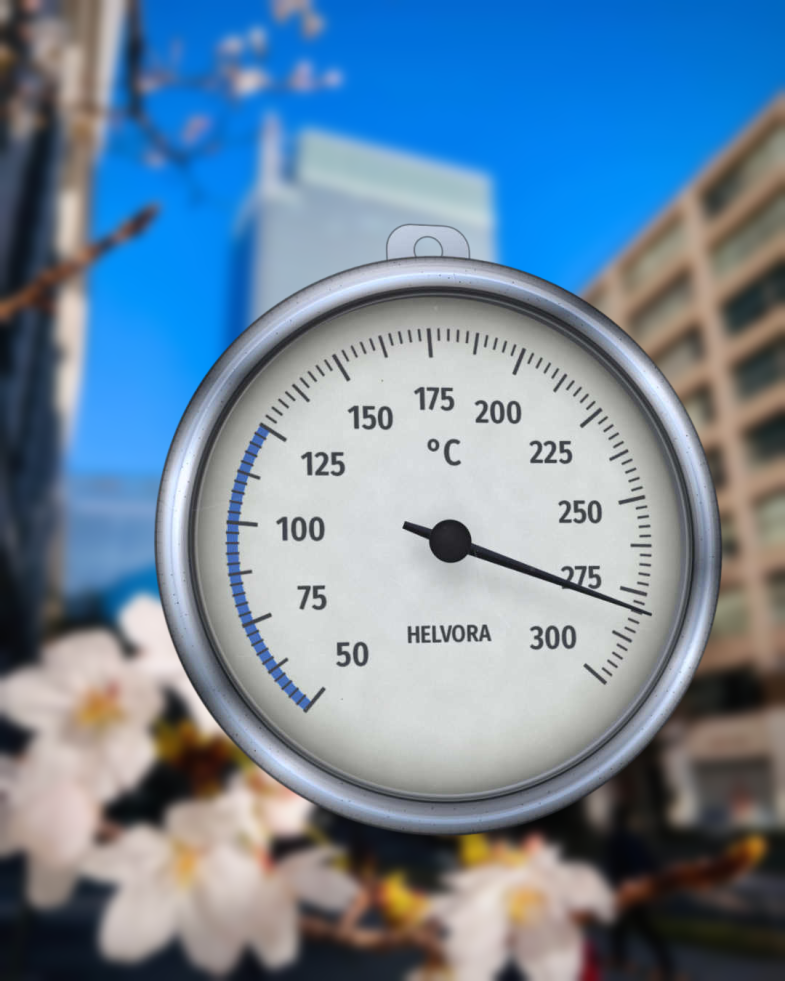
280 °C
